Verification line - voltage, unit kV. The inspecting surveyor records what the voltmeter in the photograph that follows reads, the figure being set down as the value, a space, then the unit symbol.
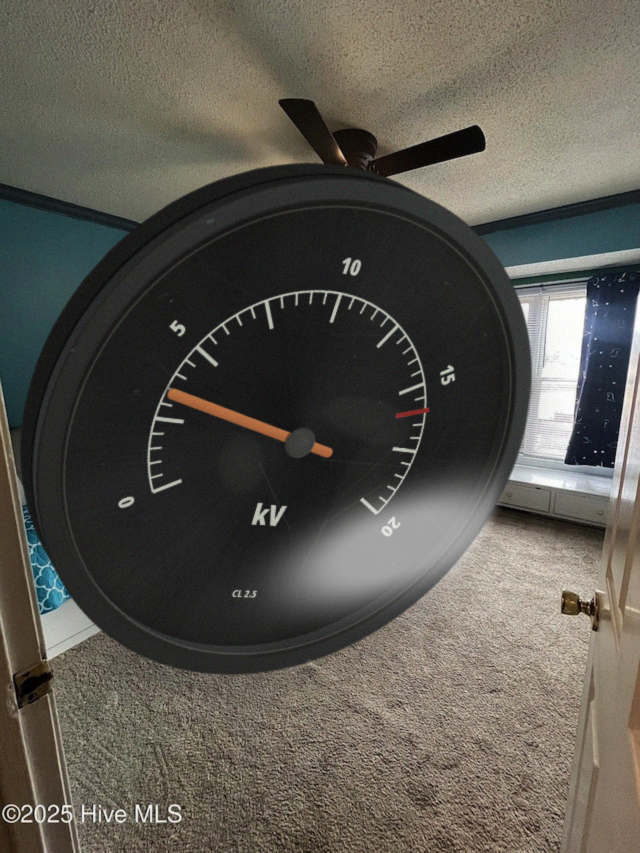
3.5 kV
